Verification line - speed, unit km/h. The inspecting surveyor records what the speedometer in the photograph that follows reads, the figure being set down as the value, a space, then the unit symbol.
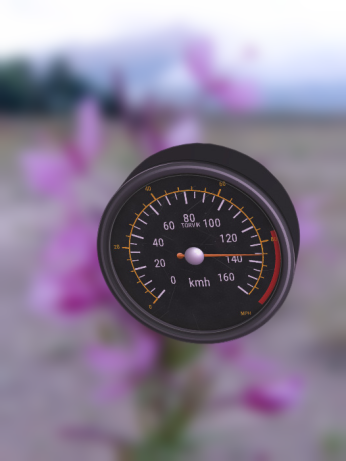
135 km/h
